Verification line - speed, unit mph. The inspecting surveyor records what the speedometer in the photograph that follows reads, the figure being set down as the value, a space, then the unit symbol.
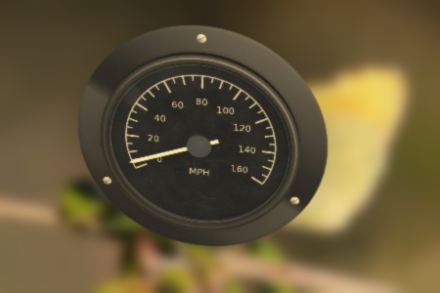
5 mph
